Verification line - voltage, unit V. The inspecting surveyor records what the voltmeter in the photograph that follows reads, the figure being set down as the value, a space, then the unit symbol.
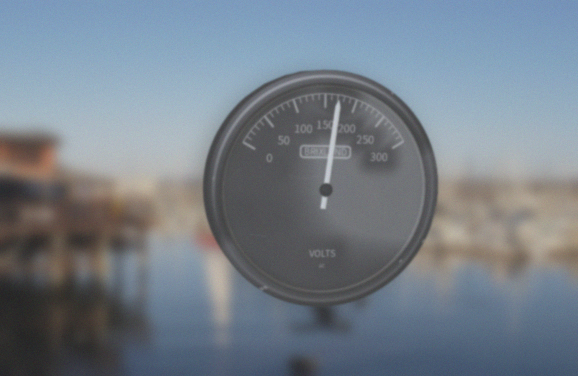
170 V
